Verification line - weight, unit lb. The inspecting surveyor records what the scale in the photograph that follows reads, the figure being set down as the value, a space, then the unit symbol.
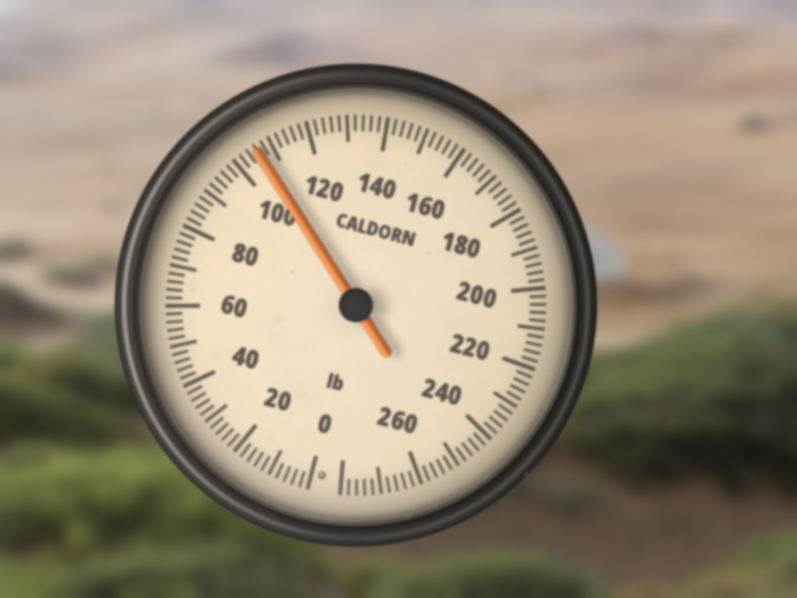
106 lb
